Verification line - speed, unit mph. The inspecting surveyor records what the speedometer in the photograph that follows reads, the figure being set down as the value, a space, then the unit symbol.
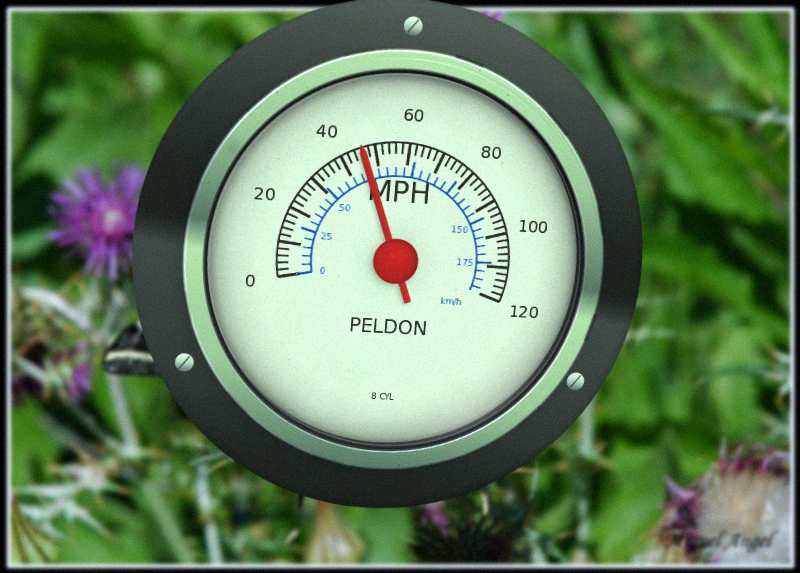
46 mph
